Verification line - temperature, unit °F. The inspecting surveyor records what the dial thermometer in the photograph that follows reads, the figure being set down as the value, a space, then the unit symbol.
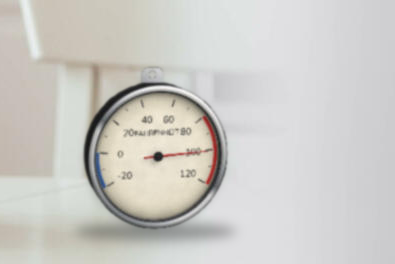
100 °F
